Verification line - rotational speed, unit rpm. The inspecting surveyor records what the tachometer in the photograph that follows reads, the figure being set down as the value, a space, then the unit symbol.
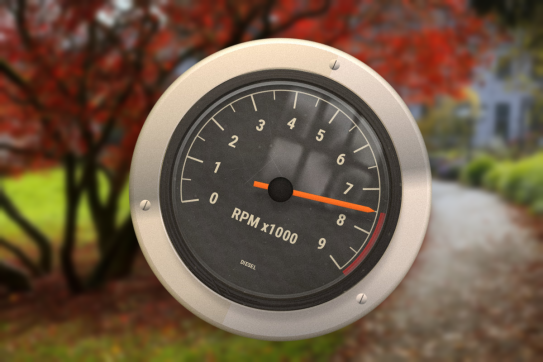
7500 rpm
